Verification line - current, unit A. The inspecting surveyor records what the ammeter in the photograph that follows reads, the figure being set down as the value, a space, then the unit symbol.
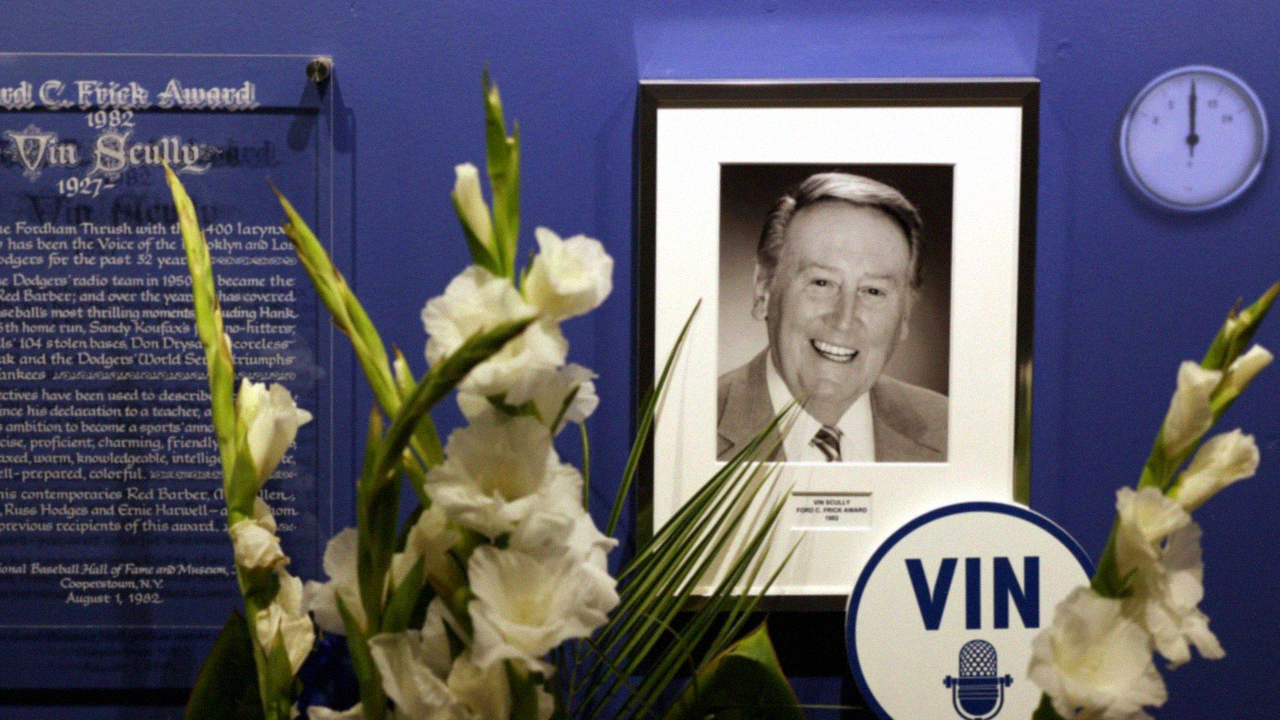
10 A
